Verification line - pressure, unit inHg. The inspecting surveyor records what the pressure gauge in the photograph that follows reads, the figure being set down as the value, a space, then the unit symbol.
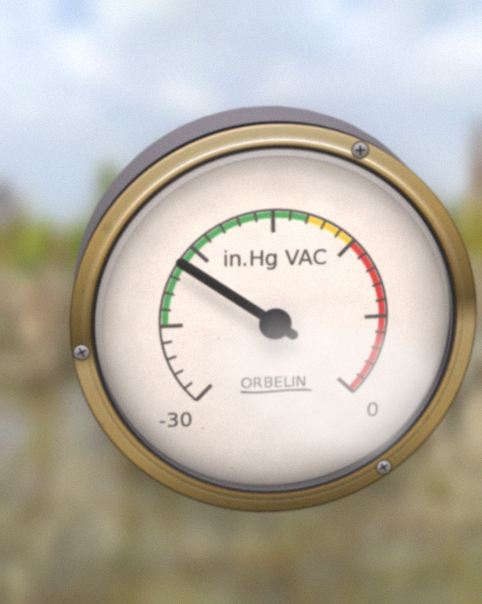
-21 inHg
